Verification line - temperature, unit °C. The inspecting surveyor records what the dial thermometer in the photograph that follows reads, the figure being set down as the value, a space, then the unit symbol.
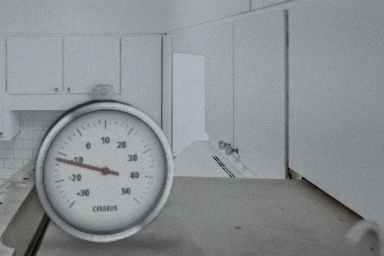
-12 °C
